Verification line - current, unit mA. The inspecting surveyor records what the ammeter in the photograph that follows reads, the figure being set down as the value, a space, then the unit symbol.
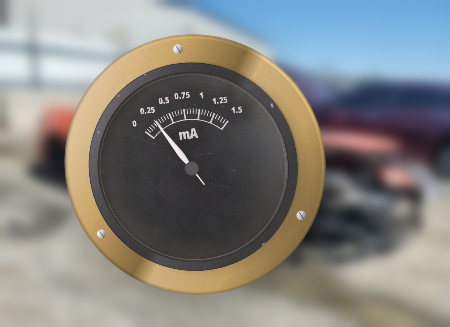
0.25 mA
